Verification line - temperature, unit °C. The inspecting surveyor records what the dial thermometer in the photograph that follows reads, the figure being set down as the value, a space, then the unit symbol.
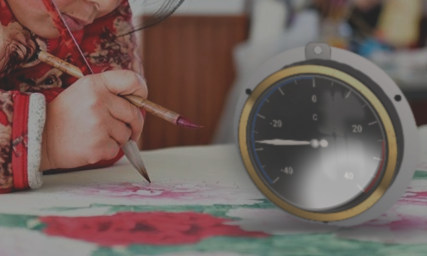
-27.5 °C
